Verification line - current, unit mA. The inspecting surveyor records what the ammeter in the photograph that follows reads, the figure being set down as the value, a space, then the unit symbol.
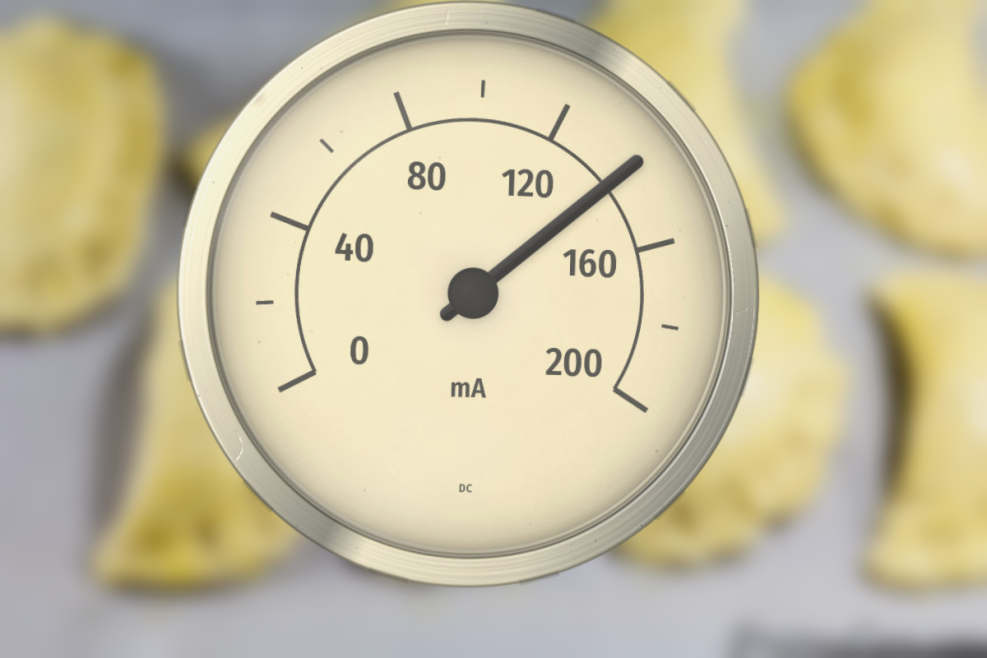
140 mA
